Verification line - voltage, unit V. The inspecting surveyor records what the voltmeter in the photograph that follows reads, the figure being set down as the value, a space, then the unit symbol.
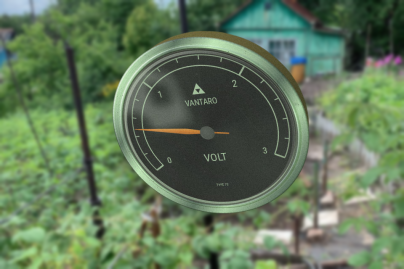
0.5 V
